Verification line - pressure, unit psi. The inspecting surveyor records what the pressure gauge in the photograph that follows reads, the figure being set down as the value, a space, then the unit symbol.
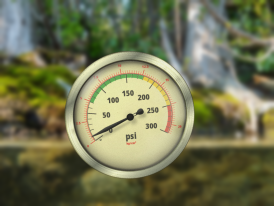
10 psi
